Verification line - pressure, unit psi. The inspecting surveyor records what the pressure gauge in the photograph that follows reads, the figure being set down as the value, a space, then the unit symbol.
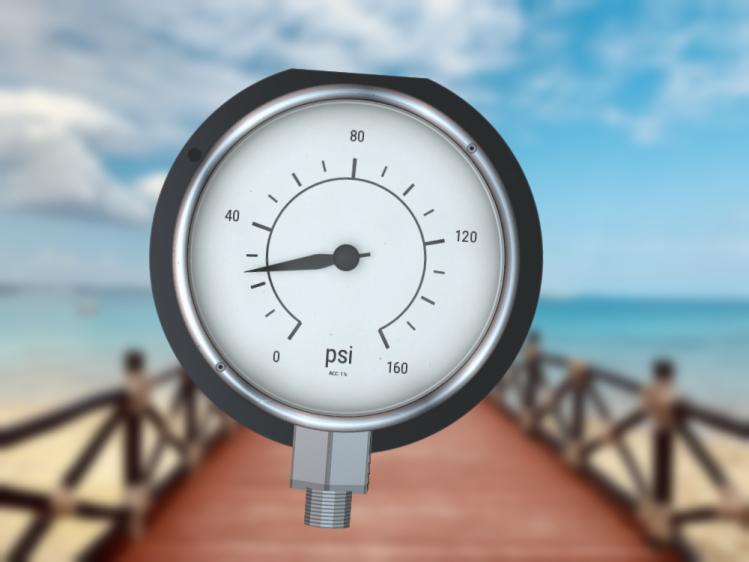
25 psi
